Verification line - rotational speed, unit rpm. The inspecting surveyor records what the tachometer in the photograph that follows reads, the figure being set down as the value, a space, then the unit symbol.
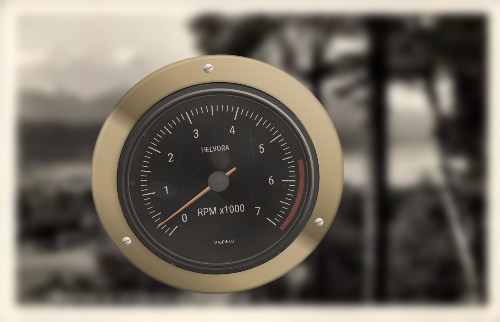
300 rpm
